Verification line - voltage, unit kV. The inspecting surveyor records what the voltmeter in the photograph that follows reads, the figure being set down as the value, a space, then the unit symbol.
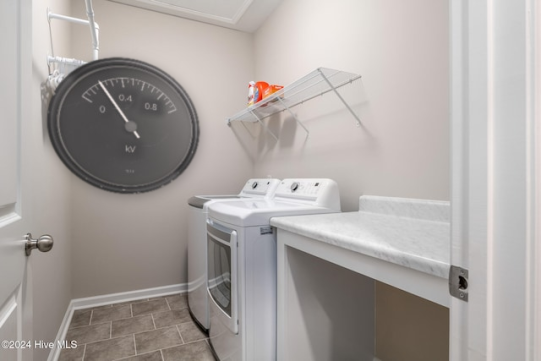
0.2 kV
